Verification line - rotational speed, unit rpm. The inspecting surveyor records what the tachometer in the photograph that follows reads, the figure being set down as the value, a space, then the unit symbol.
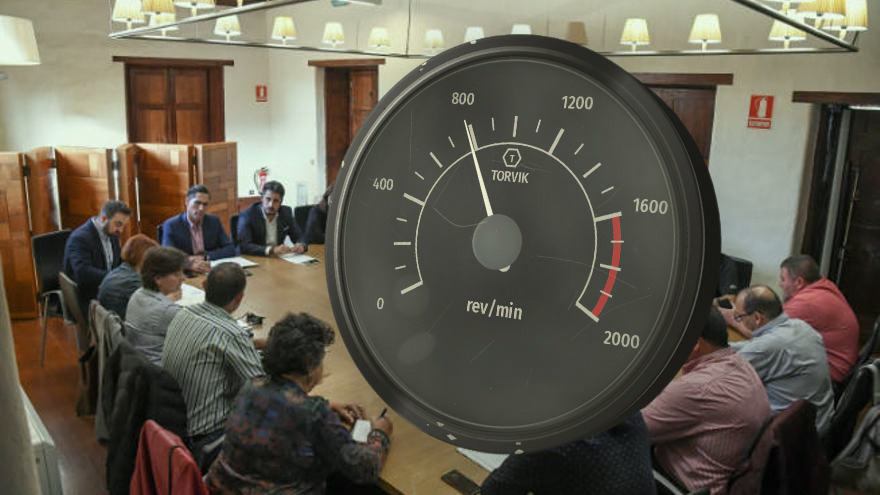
800 rpm
